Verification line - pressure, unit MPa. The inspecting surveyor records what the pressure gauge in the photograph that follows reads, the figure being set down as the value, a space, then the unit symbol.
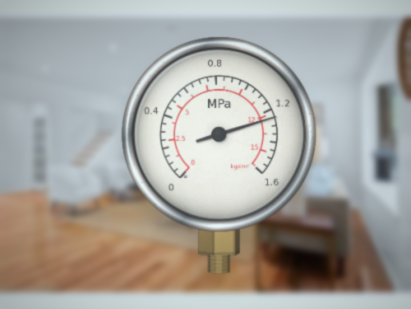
1.25 MPa
